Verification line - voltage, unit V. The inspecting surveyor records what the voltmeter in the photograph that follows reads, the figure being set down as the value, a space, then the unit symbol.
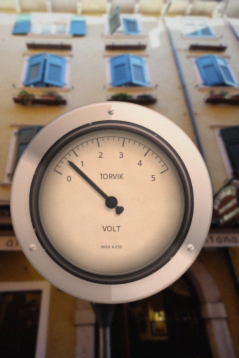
0.6 V
